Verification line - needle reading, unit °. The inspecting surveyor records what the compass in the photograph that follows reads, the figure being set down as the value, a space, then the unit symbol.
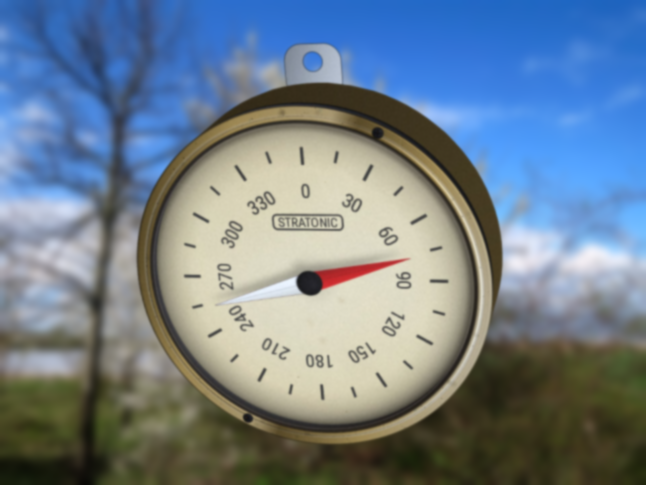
75 °
